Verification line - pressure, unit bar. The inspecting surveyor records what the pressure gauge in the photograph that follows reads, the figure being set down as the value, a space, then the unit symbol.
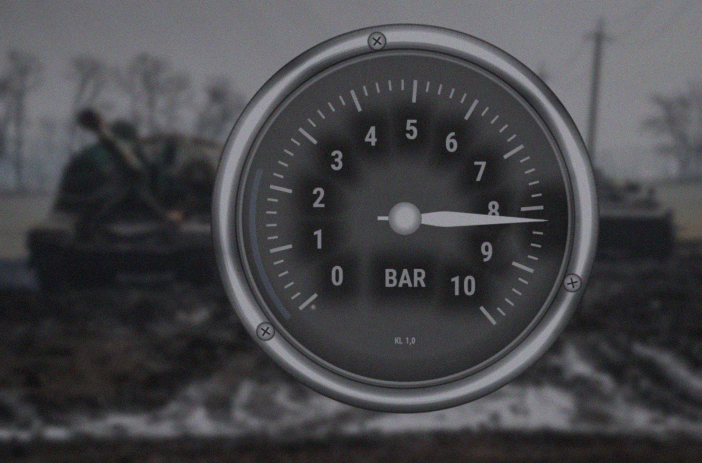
8.2 bar
